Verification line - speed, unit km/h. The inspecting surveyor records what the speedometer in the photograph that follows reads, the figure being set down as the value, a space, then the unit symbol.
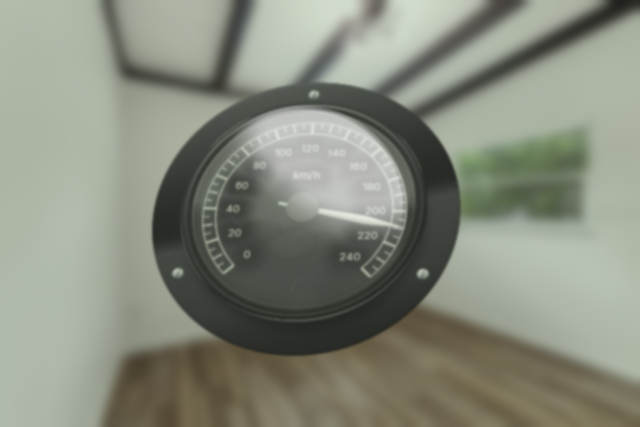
210 km/h
